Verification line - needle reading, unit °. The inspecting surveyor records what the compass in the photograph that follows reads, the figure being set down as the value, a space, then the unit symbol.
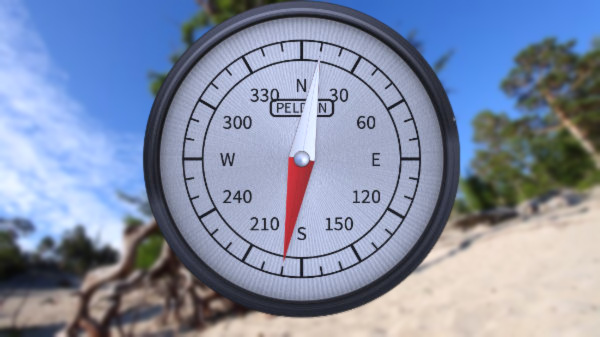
190 °
